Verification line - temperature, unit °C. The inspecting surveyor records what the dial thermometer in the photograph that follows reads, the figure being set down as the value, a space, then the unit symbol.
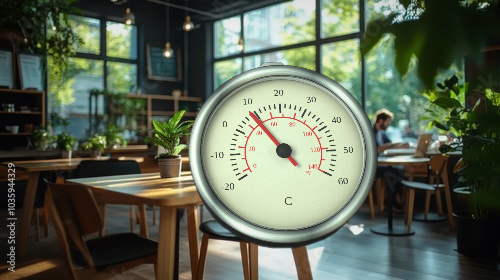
8 °C
